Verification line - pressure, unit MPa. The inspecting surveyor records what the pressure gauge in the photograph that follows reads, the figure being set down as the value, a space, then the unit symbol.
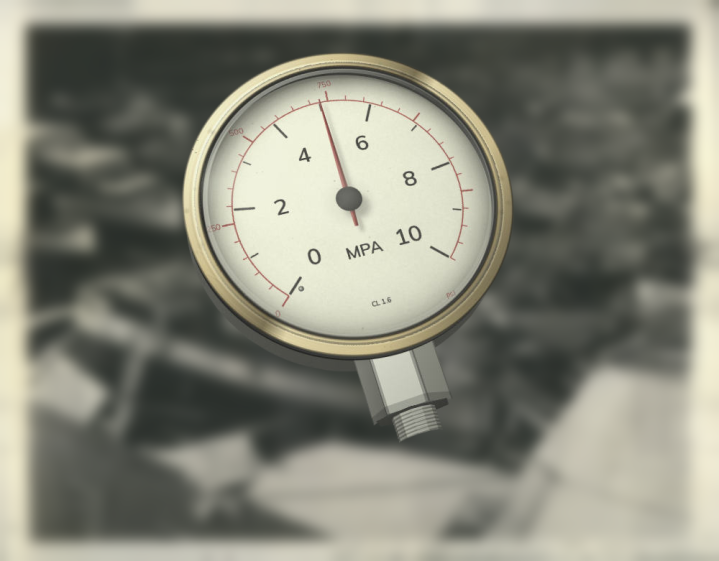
5 MPa
